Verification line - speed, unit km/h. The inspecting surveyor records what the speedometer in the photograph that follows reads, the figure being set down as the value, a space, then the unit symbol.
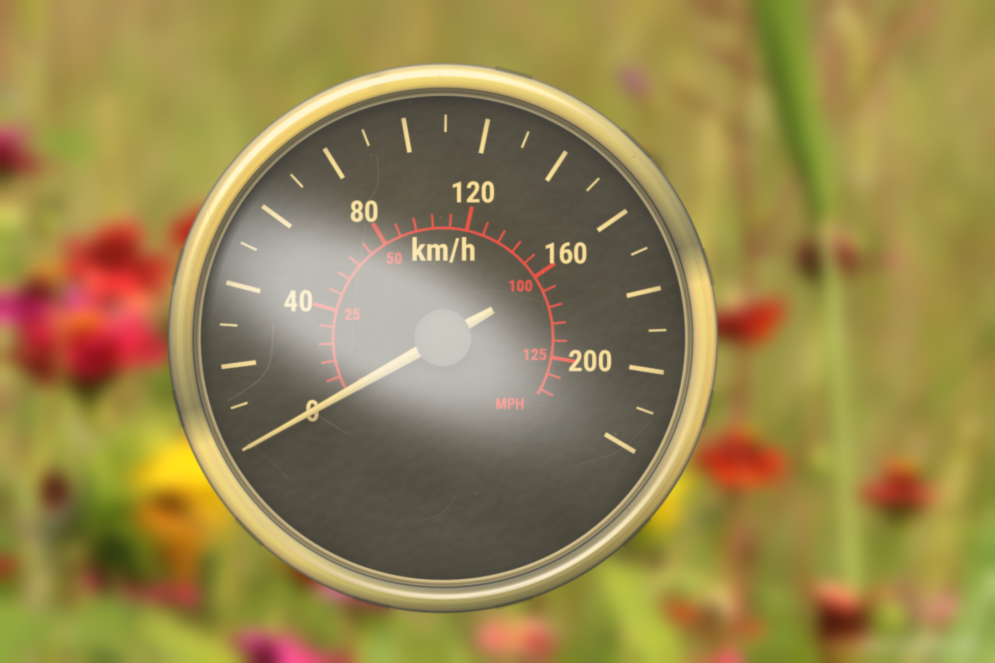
0 km/h
